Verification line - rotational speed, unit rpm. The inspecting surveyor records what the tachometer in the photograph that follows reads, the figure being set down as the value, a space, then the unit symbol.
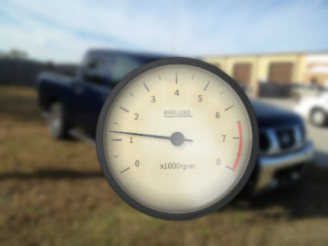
1250 rpm
